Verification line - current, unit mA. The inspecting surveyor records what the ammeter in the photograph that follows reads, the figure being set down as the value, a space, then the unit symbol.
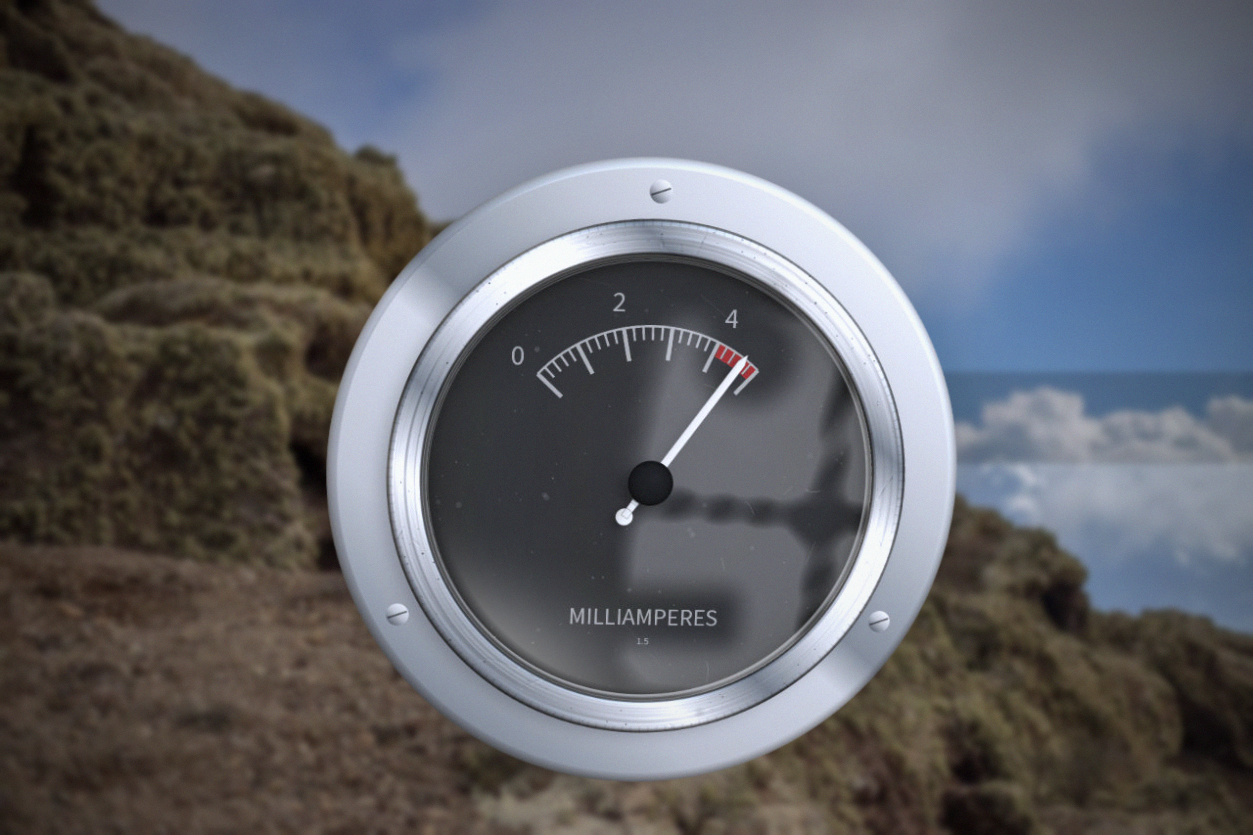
4.6 mA
